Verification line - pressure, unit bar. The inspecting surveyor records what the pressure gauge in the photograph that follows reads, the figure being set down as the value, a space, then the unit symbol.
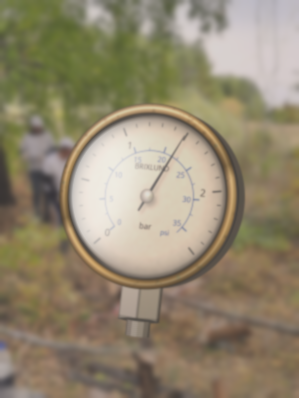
1.5 bar
